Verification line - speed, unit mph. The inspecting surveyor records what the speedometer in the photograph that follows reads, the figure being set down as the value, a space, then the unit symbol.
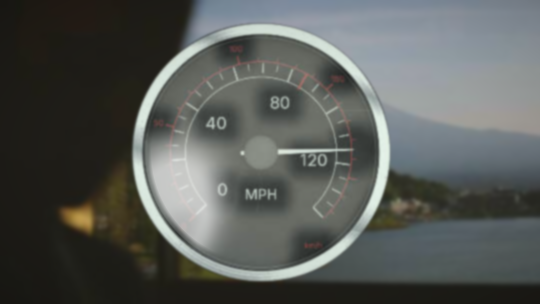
115 mph
